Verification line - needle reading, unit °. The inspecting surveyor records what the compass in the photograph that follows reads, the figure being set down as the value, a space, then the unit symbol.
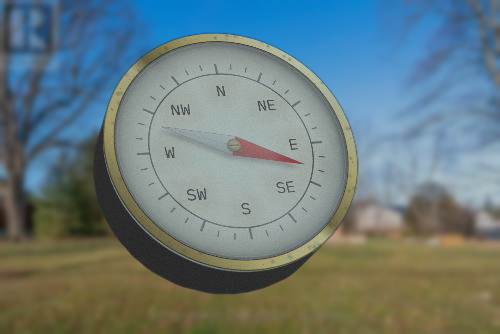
110 °
